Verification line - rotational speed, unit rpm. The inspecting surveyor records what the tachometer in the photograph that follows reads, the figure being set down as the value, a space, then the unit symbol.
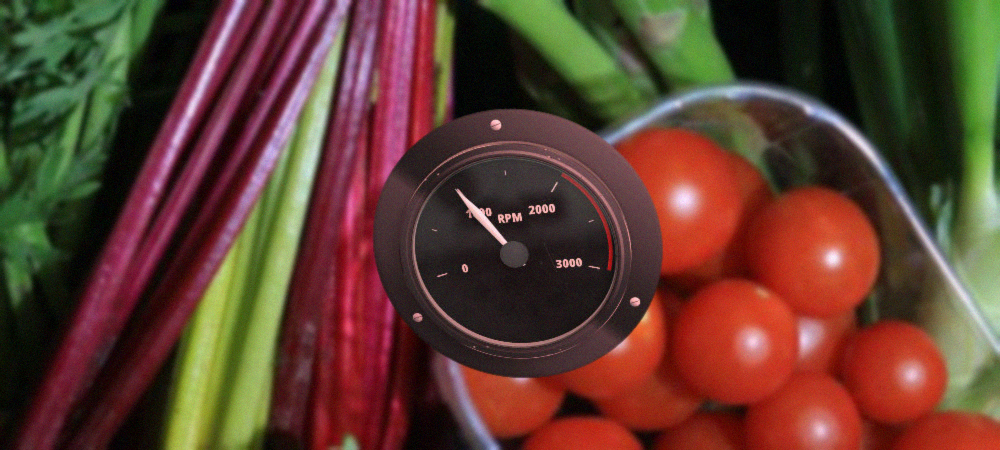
1000 rpm
